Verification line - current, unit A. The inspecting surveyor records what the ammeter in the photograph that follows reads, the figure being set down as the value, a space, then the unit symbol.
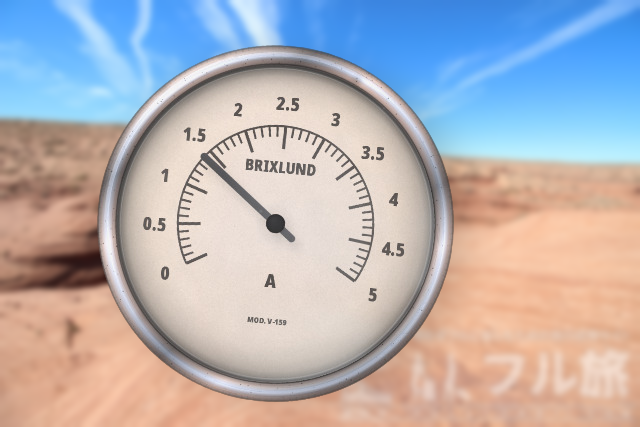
1.4 A
